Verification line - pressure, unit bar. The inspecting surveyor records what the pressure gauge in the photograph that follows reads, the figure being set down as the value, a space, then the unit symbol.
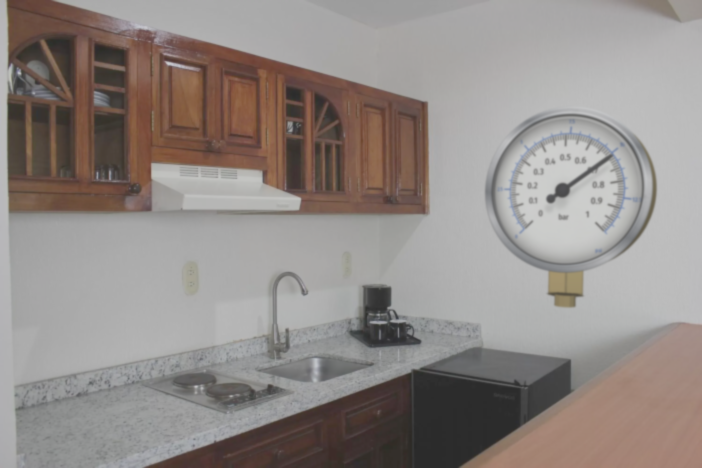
0.7 bar
